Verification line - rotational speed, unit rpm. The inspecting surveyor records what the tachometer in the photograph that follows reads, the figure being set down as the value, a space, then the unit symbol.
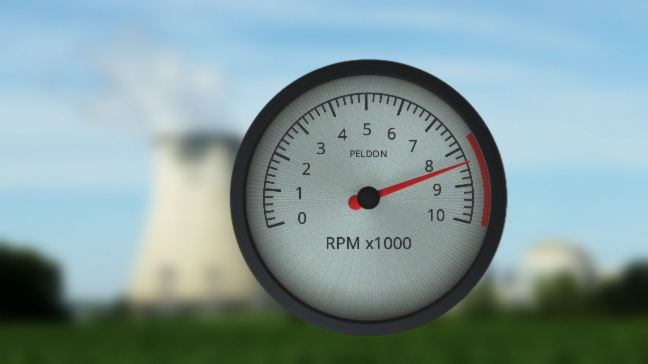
8400 rpm
